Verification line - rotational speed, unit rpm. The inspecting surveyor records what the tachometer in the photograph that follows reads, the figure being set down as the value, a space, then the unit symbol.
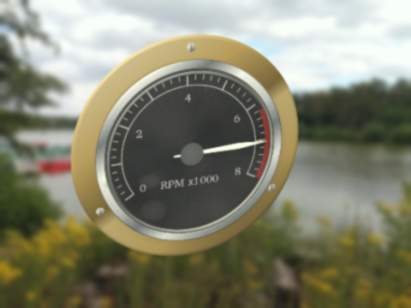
7000 rpm
